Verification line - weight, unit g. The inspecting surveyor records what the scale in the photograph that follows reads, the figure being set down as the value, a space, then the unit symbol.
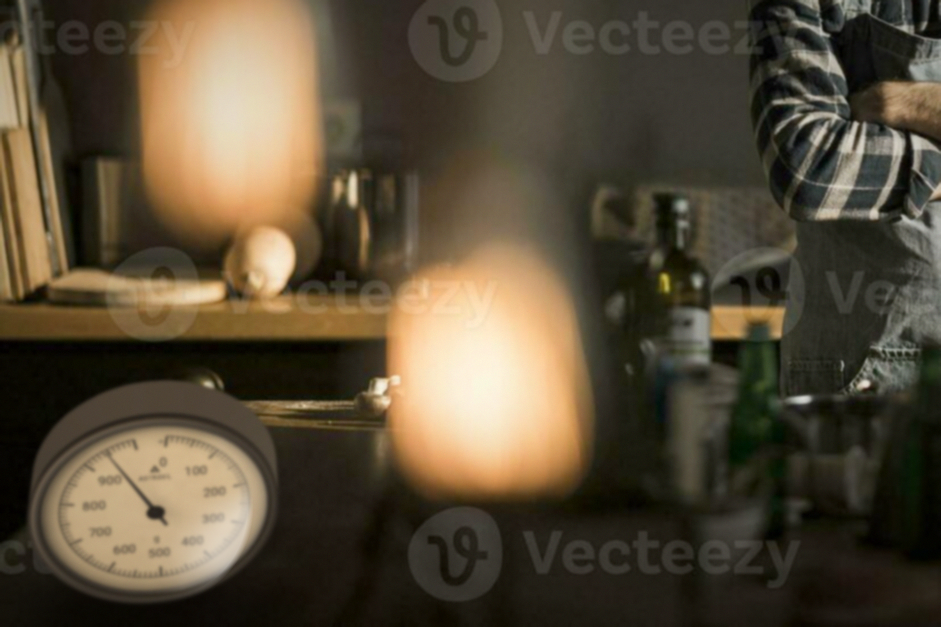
950 g
